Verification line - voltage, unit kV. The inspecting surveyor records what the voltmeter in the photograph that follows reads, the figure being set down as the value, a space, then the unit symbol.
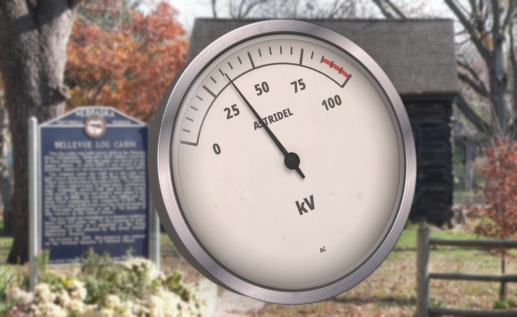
35 kV
